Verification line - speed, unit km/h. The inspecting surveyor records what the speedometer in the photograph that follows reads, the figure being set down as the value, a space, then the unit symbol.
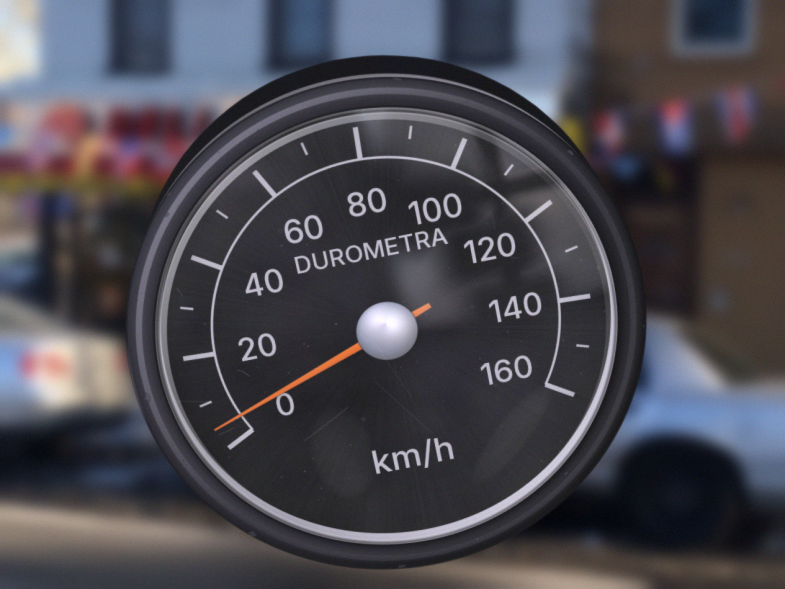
5 km/h
